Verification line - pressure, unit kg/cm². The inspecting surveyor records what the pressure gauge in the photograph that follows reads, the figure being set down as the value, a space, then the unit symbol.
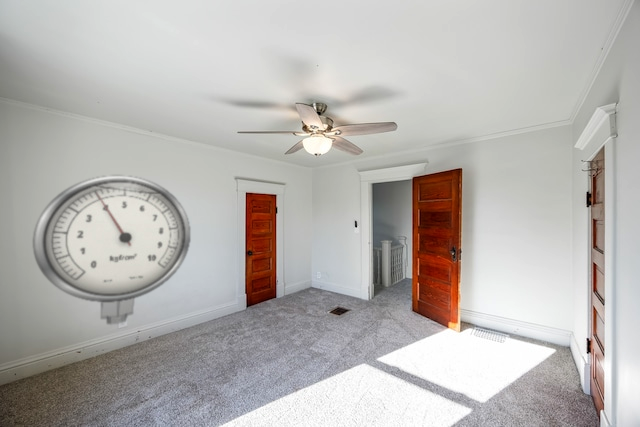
4 kg/cm²
